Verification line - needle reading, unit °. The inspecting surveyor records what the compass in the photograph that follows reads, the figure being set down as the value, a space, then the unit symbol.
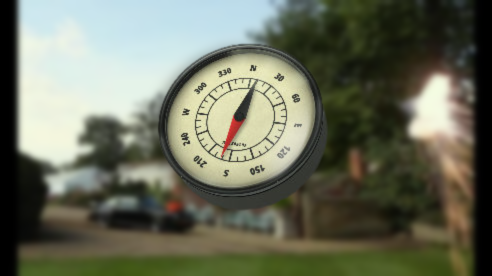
190 °
